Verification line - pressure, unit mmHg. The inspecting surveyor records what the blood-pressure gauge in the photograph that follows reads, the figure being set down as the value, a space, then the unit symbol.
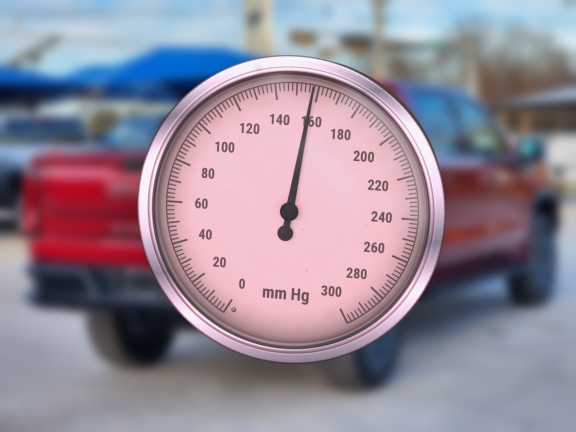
158 mmHg
